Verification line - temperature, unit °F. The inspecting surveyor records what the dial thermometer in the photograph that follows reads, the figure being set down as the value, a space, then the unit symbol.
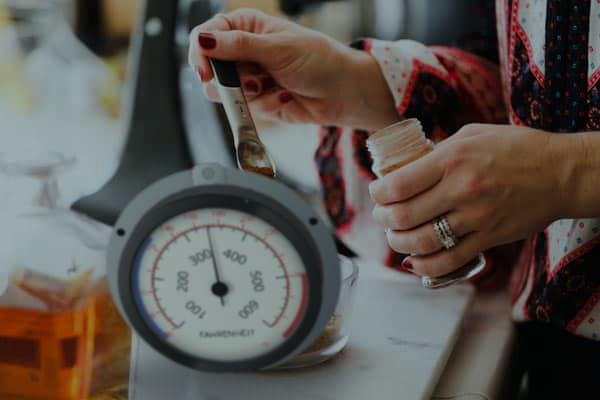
340 °F
